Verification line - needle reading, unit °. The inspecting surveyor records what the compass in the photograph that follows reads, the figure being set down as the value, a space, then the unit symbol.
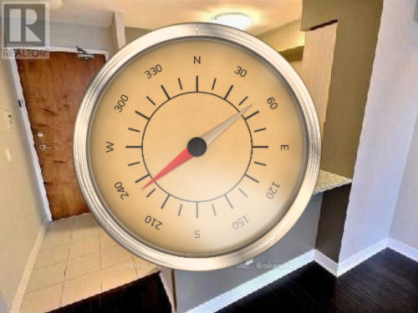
232.5 °
